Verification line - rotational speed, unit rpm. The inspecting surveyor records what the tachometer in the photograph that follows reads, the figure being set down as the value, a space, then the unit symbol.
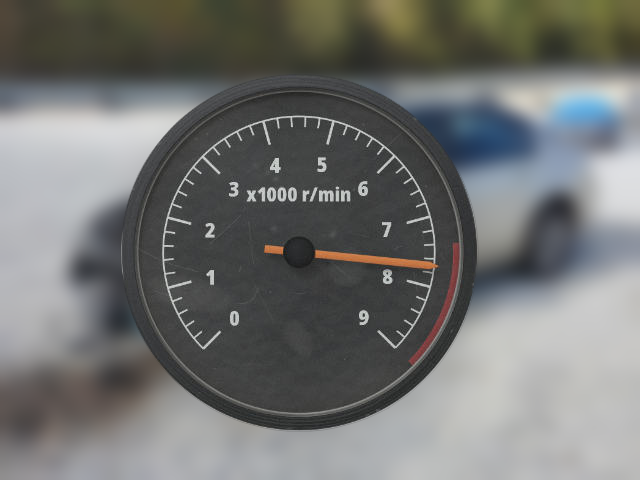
7700 rpm
